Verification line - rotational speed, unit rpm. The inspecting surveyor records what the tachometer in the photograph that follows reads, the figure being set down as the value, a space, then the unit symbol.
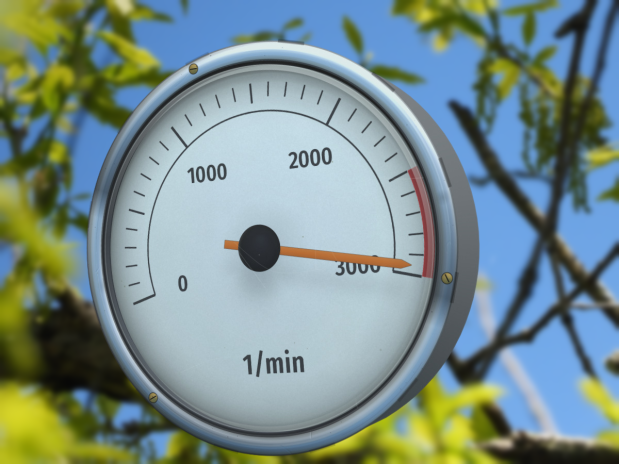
2950 rpm
